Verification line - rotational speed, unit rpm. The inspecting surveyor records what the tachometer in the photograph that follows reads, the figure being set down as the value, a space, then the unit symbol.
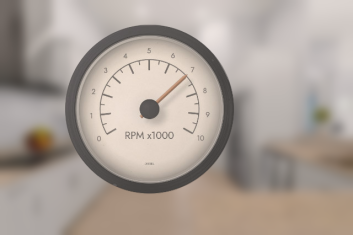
7000 rpm
